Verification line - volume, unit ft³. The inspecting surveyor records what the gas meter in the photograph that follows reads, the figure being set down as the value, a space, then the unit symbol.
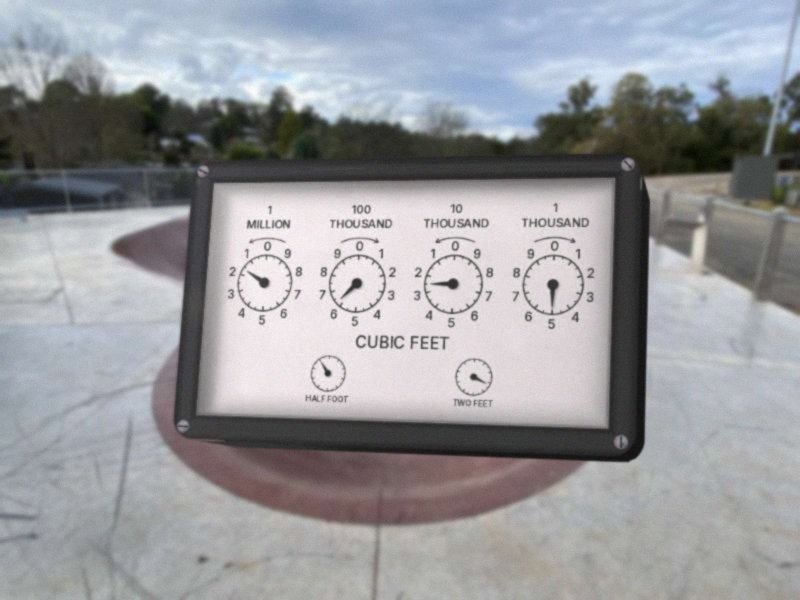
162500 ft³
